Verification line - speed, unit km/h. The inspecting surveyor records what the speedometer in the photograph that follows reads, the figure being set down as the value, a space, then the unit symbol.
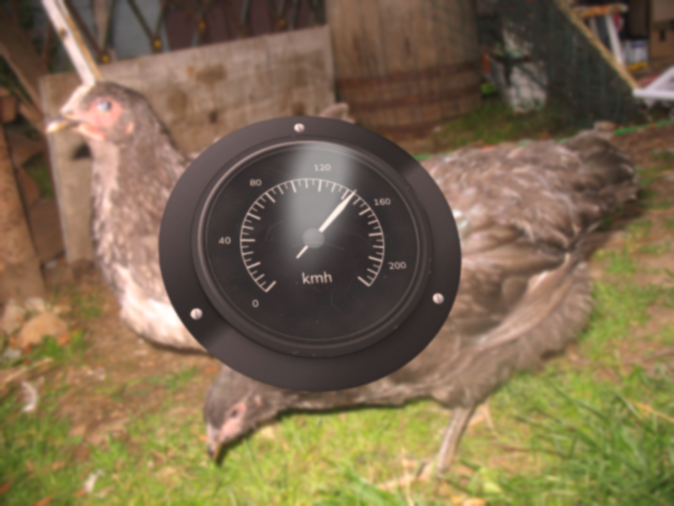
145 km/h
